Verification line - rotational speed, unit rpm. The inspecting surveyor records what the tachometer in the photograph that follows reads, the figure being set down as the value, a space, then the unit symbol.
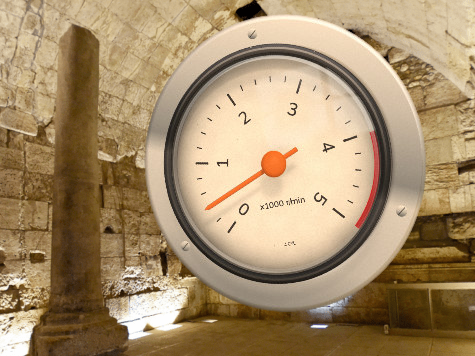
400 rpm
